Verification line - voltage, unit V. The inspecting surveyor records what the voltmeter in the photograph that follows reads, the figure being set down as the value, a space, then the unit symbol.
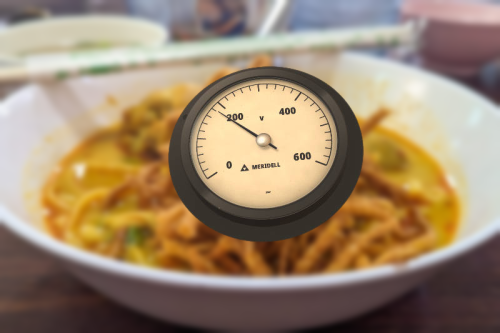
180 V
